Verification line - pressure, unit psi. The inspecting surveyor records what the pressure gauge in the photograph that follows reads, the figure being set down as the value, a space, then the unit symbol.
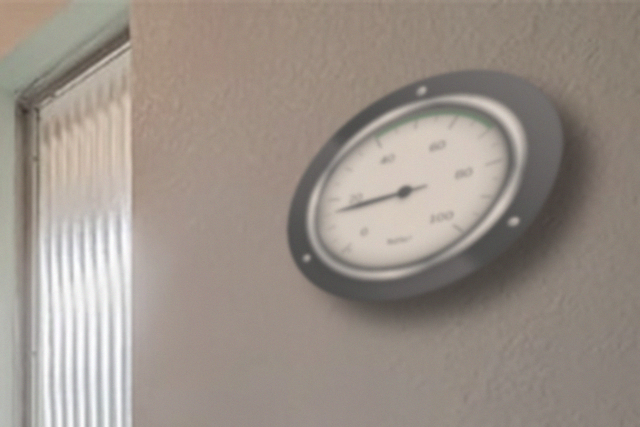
15 psi
